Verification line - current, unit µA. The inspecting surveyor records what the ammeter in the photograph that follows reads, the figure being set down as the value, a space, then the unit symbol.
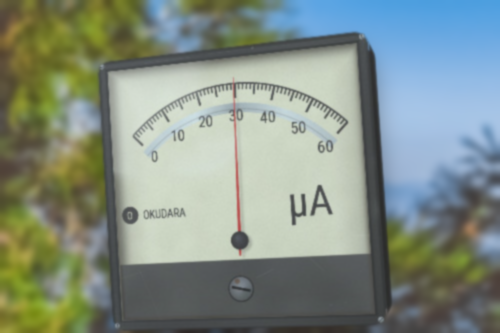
30 µA
